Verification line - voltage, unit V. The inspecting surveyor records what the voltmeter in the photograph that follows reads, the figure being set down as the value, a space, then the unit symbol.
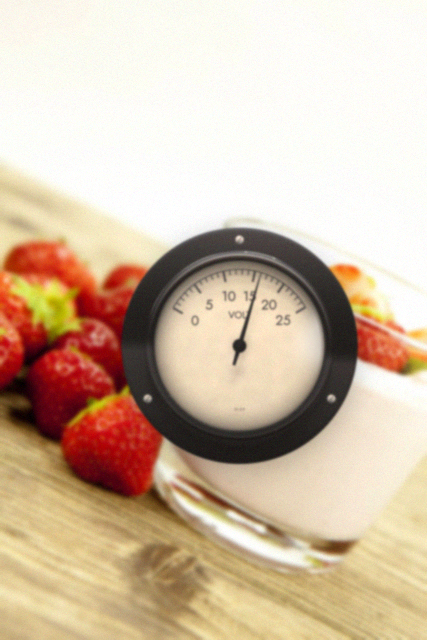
16 V
